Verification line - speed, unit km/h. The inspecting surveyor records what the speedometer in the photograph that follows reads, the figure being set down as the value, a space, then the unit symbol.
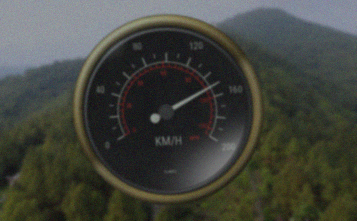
150 km/h
